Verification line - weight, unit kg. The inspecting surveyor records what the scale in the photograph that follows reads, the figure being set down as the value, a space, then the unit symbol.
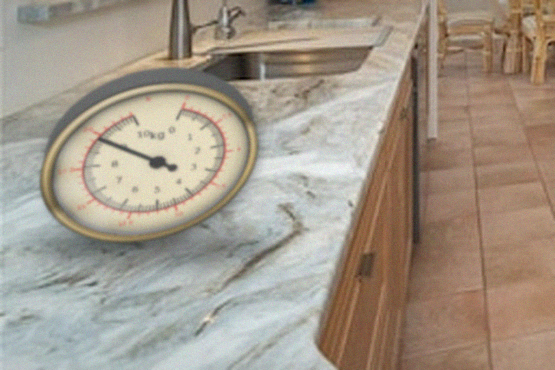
9 kg
